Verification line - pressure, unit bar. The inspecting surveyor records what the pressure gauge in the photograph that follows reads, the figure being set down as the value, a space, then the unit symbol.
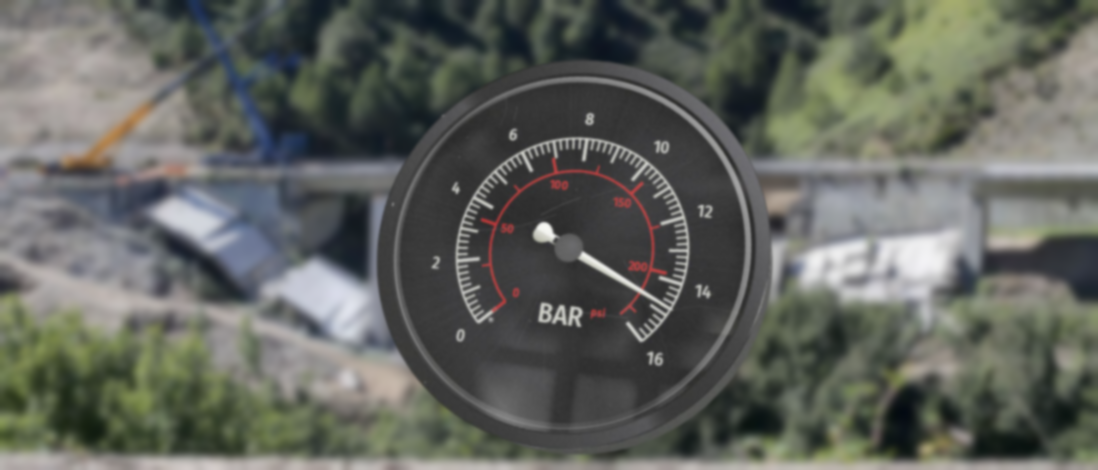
14.8 bar
